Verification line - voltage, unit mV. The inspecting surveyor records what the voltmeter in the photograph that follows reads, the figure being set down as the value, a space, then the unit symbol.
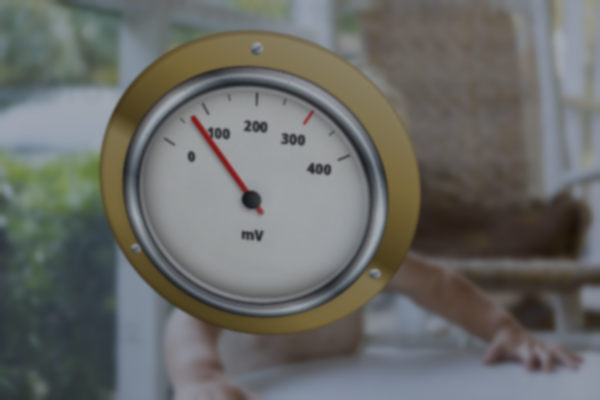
75 mV
